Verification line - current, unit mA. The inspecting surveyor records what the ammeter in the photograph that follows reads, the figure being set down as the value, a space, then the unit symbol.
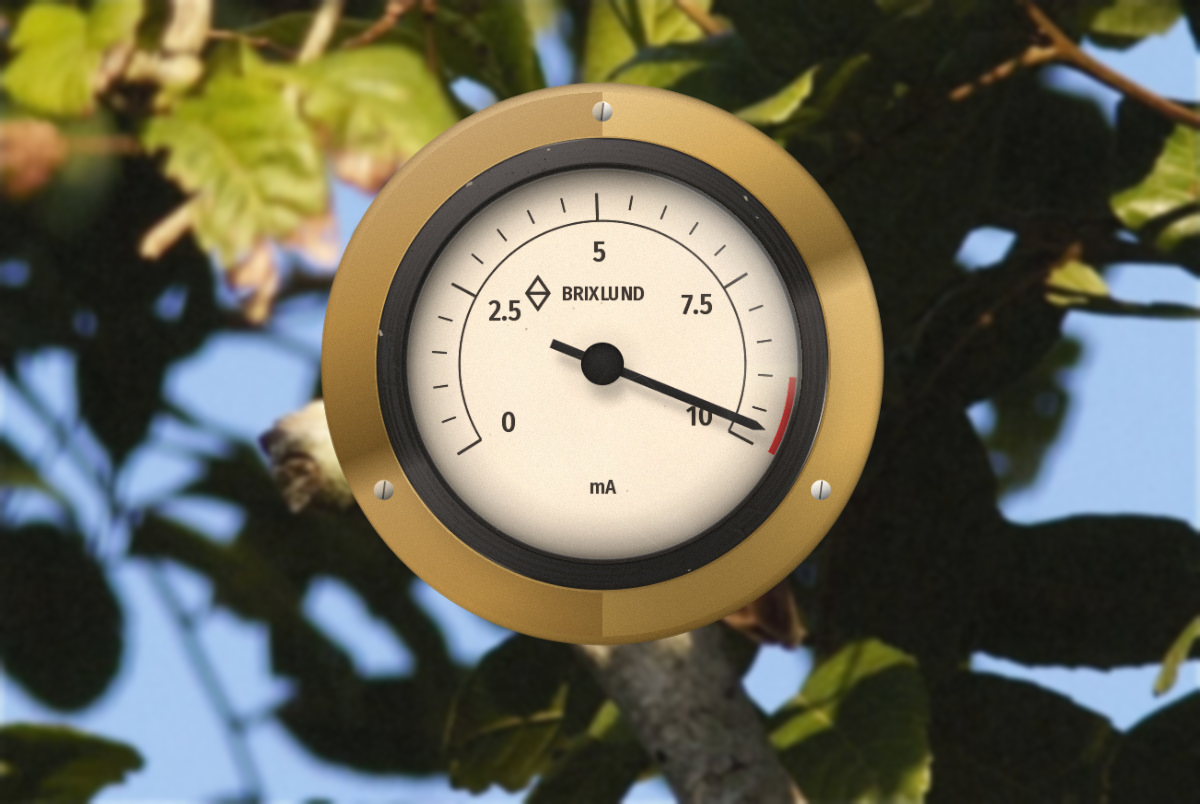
9.75 mA
